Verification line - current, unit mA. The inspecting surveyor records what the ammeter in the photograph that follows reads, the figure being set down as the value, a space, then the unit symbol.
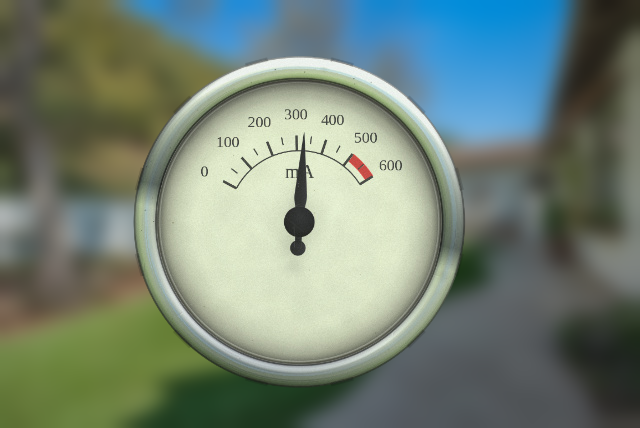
325 mA
